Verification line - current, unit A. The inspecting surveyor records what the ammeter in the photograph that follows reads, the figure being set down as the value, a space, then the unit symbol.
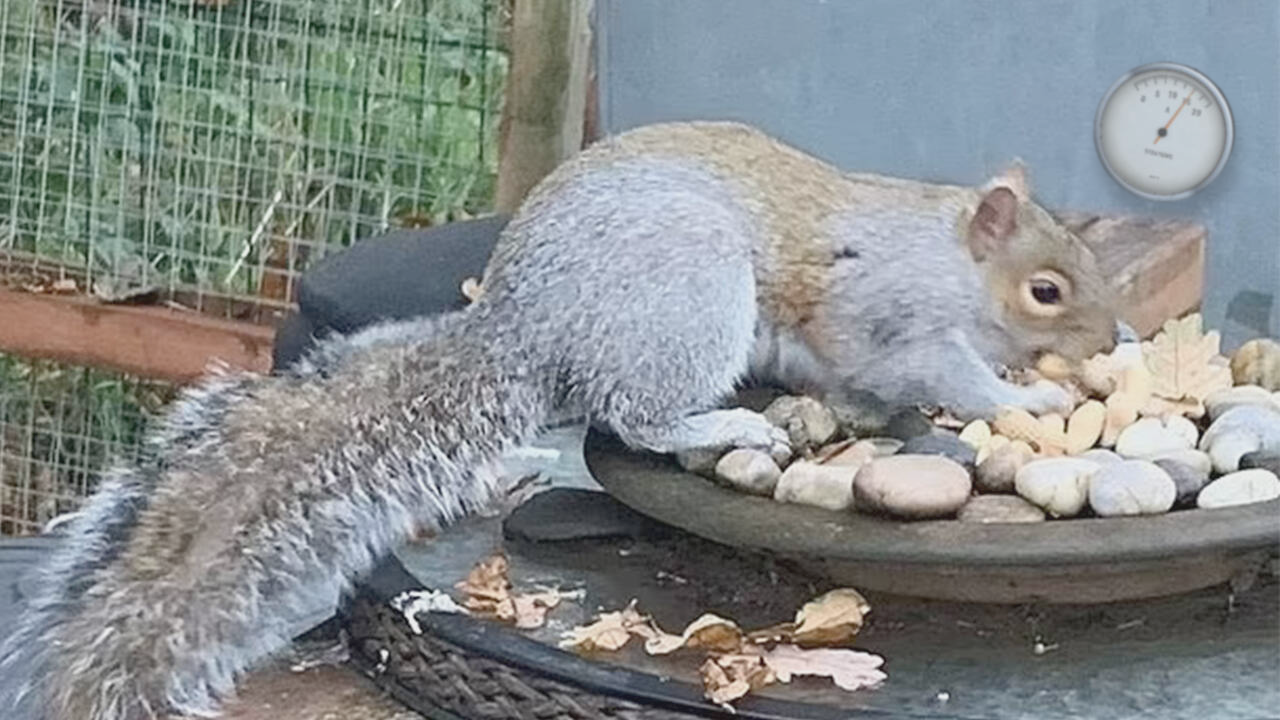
15 A
